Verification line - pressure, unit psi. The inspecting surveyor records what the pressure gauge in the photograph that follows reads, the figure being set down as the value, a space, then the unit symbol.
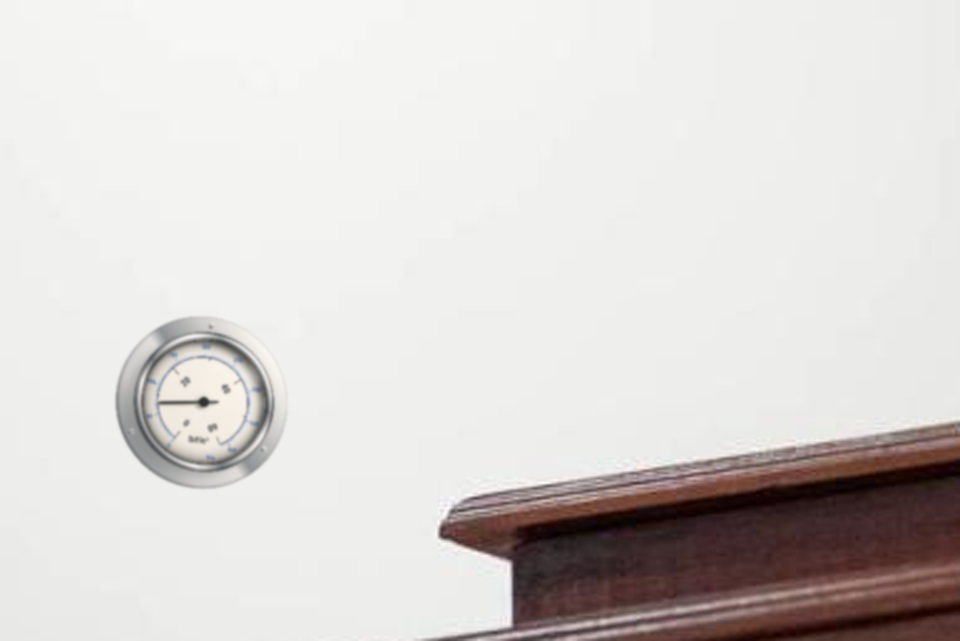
10 psi
